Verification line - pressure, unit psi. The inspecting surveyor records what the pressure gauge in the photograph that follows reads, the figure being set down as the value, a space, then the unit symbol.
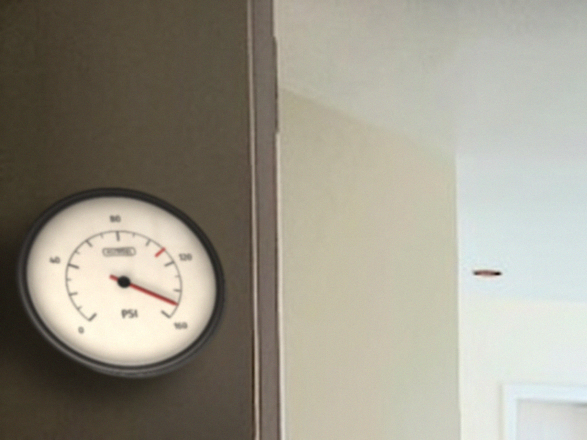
150 psi
